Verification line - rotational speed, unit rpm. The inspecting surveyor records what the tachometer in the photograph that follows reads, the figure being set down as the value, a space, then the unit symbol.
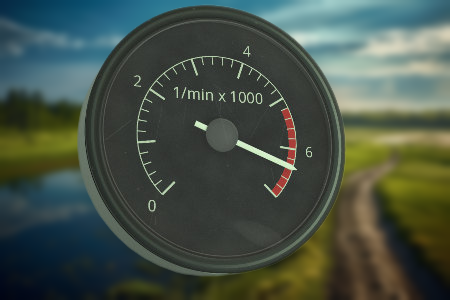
6400 rpm
